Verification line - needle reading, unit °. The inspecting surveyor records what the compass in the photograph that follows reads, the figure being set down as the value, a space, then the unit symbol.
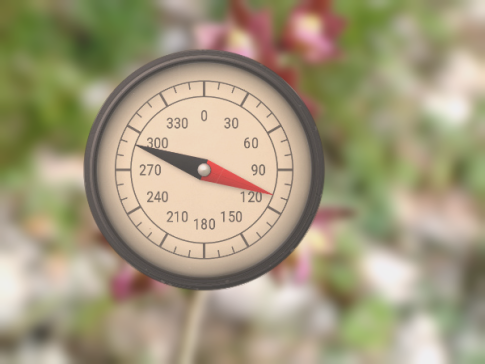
110 °
